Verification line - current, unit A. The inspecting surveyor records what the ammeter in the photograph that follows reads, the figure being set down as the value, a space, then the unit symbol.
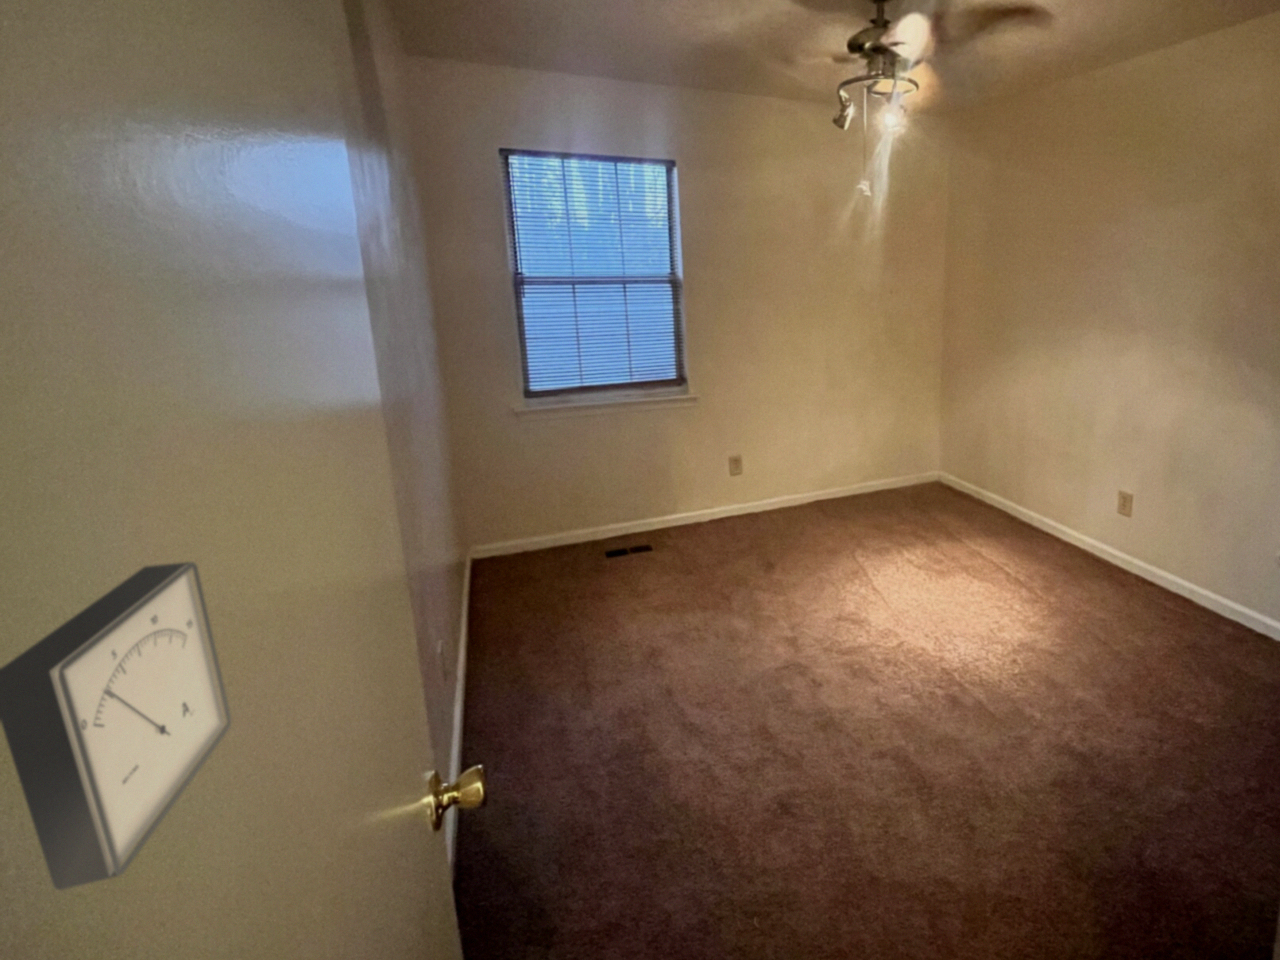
2.5 A
